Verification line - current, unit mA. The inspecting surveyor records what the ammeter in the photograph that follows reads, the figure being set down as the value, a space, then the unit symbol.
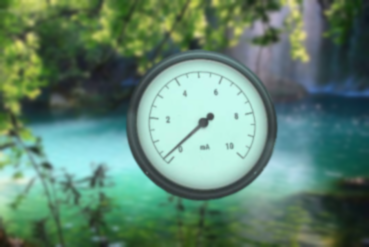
0.25 mA
